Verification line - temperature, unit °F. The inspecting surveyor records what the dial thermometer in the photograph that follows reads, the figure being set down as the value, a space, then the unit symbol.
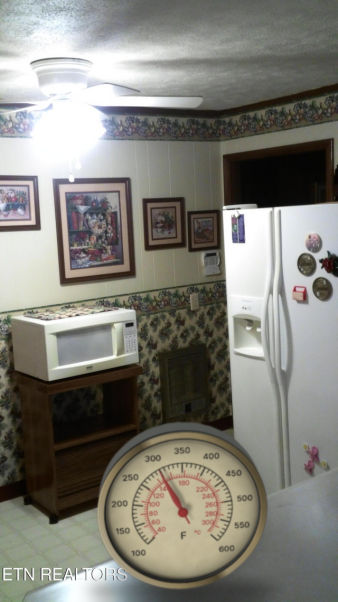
300 °F
